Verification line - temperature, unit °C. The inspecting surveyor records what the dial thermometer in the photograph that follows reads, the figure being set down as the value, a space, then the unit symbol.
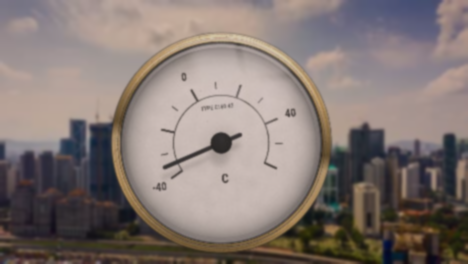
-35 °C
